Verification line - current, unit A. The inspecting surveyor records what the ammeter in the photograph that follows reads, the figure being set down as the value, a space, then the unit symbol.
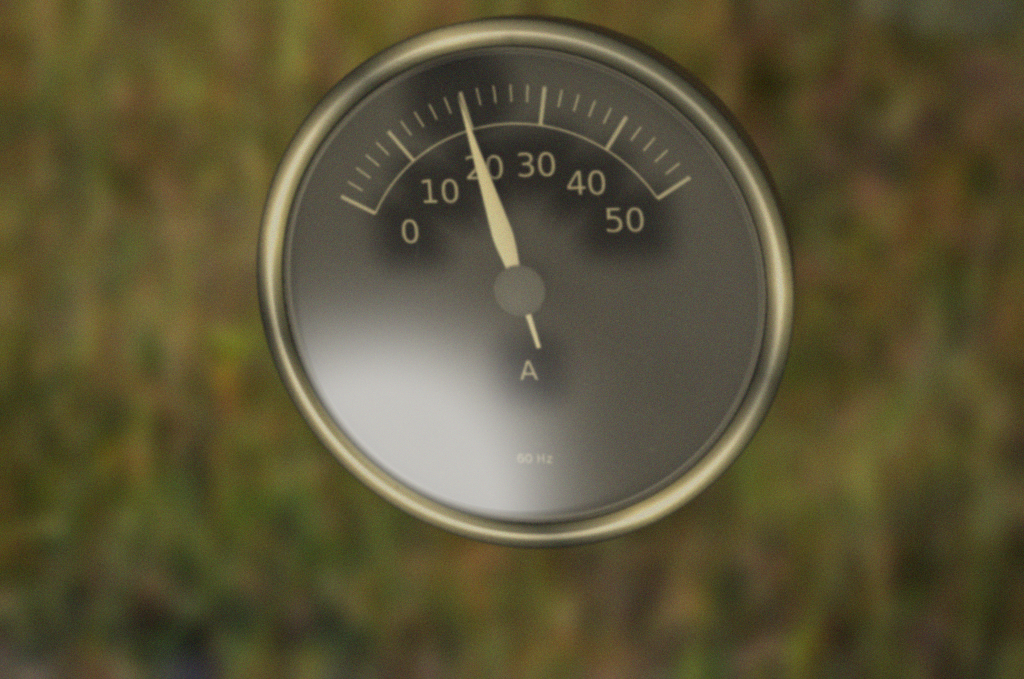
20 A
